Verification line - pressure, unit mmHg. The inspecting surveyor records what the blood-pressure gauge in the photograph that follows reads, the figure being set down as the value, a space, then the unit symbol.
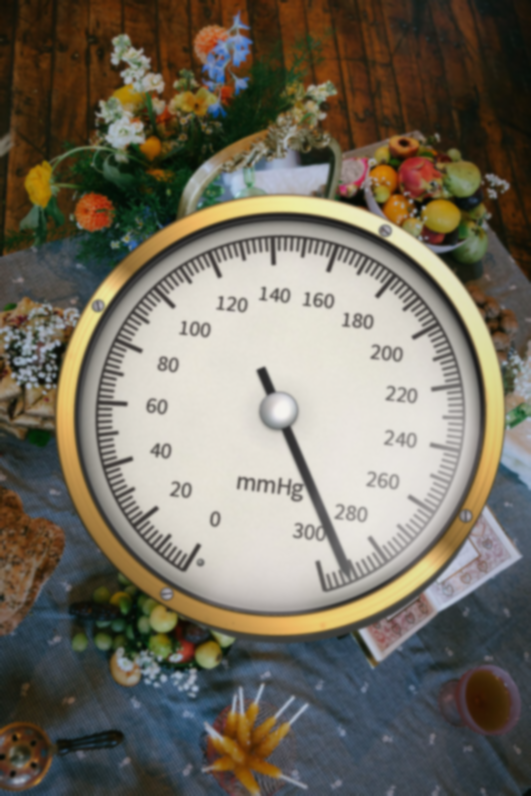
292 mmHg
